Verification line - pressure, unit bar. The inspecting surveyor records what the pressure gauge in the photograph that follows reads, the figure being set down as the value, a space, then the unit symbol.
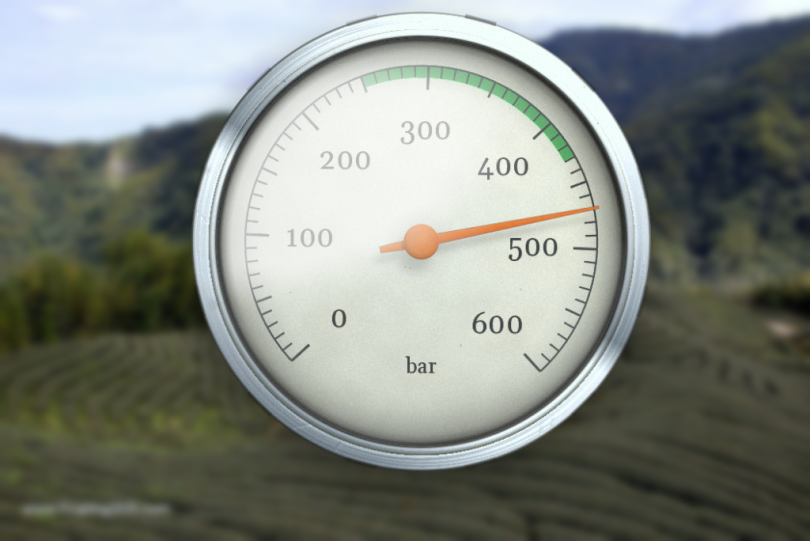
470 bar
